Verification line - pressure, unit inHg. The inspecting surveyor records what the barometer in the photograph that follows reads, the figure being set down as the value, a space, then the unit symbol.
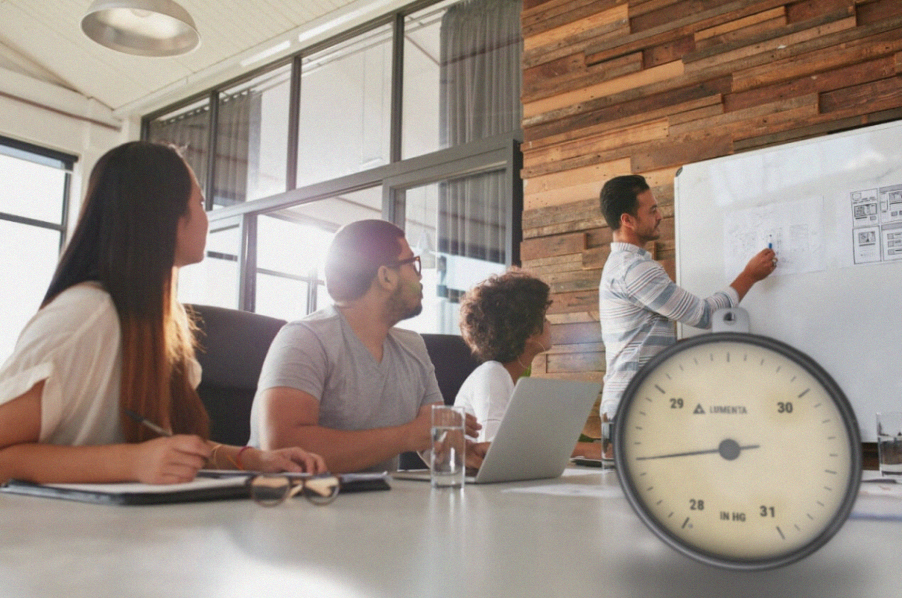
28.5 inHg
